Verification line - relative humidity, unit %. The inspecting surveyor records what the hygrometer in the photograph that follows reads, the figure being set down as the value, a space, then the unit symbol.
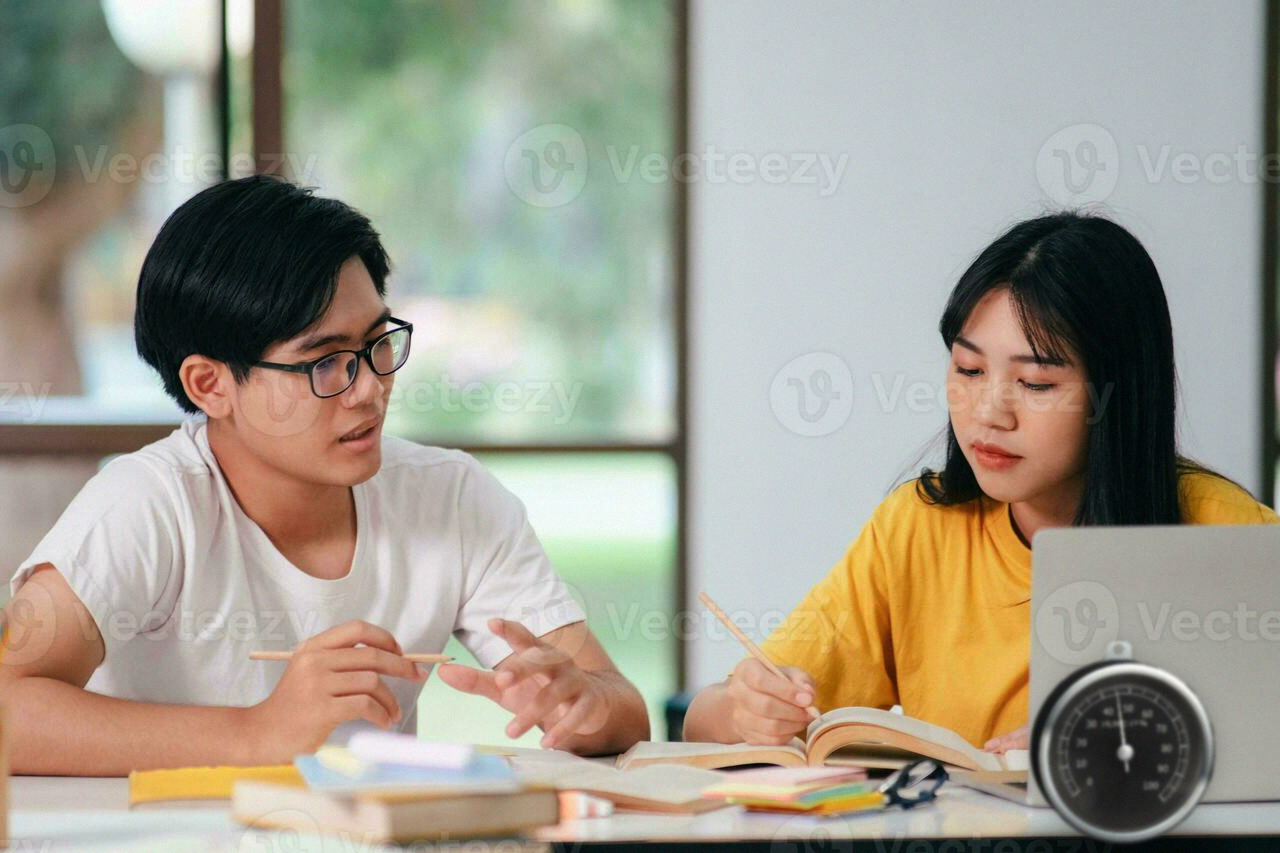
45 %
